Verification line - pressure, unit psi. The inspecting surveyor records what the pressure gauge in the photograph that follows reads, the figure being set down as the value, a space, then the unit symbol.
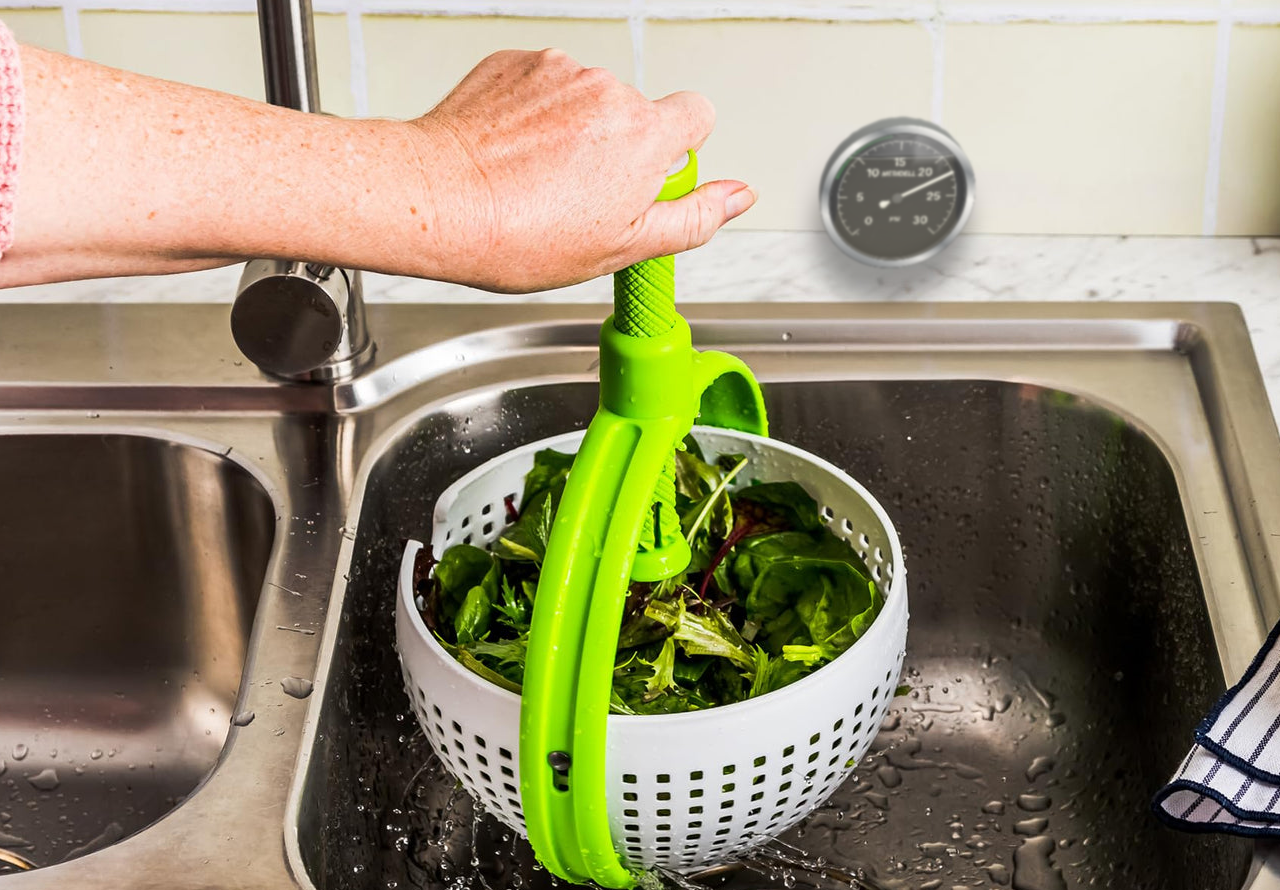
22 psi
